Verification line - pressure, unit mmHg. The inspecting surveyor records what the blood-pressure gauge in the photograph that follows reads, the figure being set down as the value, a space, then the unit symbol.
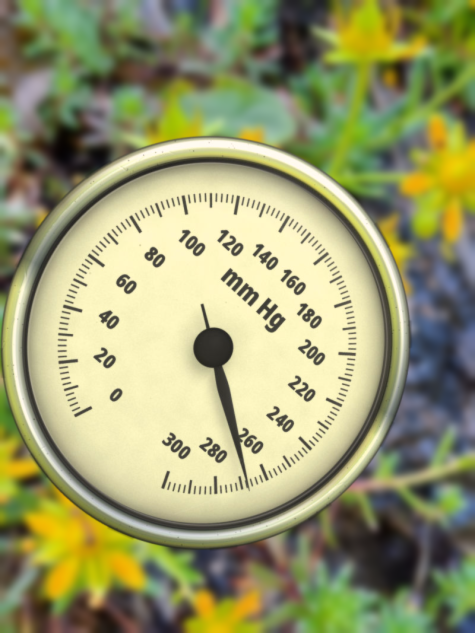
268 mmHg
